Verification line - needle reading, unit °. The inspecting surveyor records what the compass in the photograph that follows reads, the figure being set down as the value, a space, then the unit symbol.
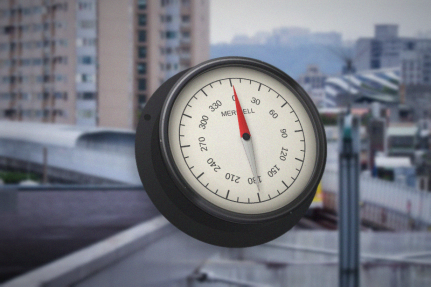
0 °
